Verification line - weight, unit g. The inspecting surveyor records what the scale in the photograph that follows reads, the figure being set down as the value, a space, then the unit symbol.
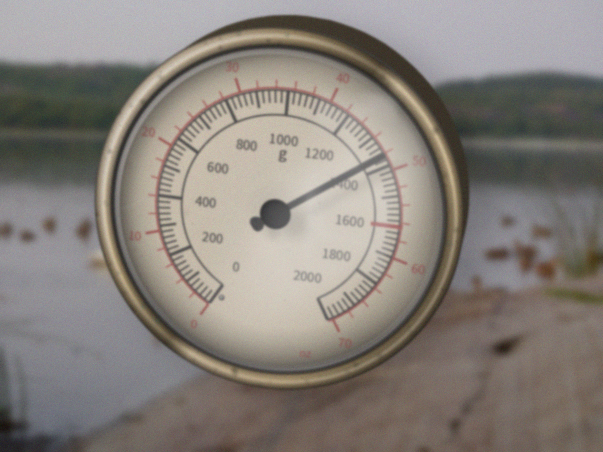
1360 g
